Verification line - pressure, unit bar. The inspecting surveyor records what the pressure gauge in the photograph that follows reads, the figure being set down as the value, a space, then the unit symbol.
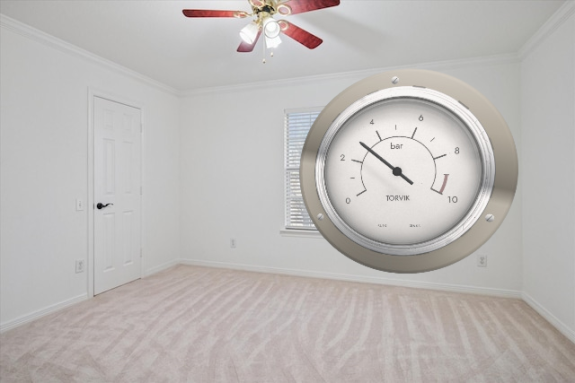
3 bar
